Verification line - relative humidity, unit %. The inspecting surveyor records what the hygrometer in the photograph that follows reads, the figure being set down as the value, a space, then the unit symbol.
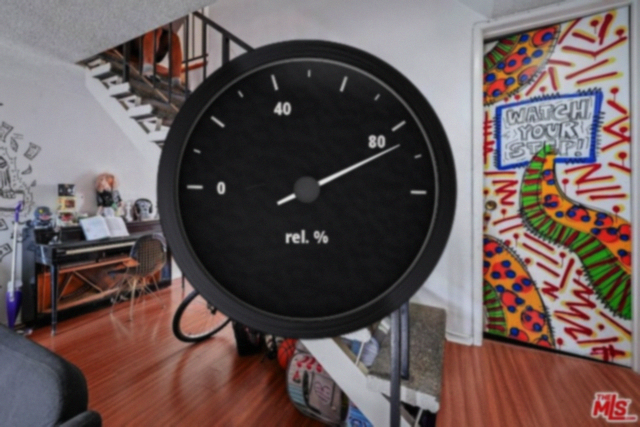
85 %
